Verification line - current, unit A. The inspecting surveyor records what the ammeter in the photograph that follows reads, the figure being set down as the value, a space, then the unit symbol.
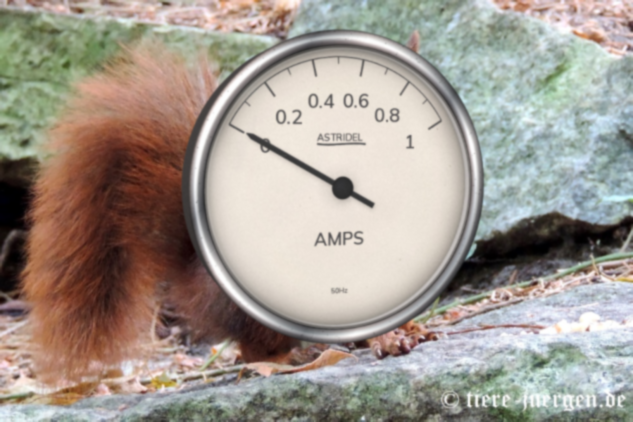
0 A
